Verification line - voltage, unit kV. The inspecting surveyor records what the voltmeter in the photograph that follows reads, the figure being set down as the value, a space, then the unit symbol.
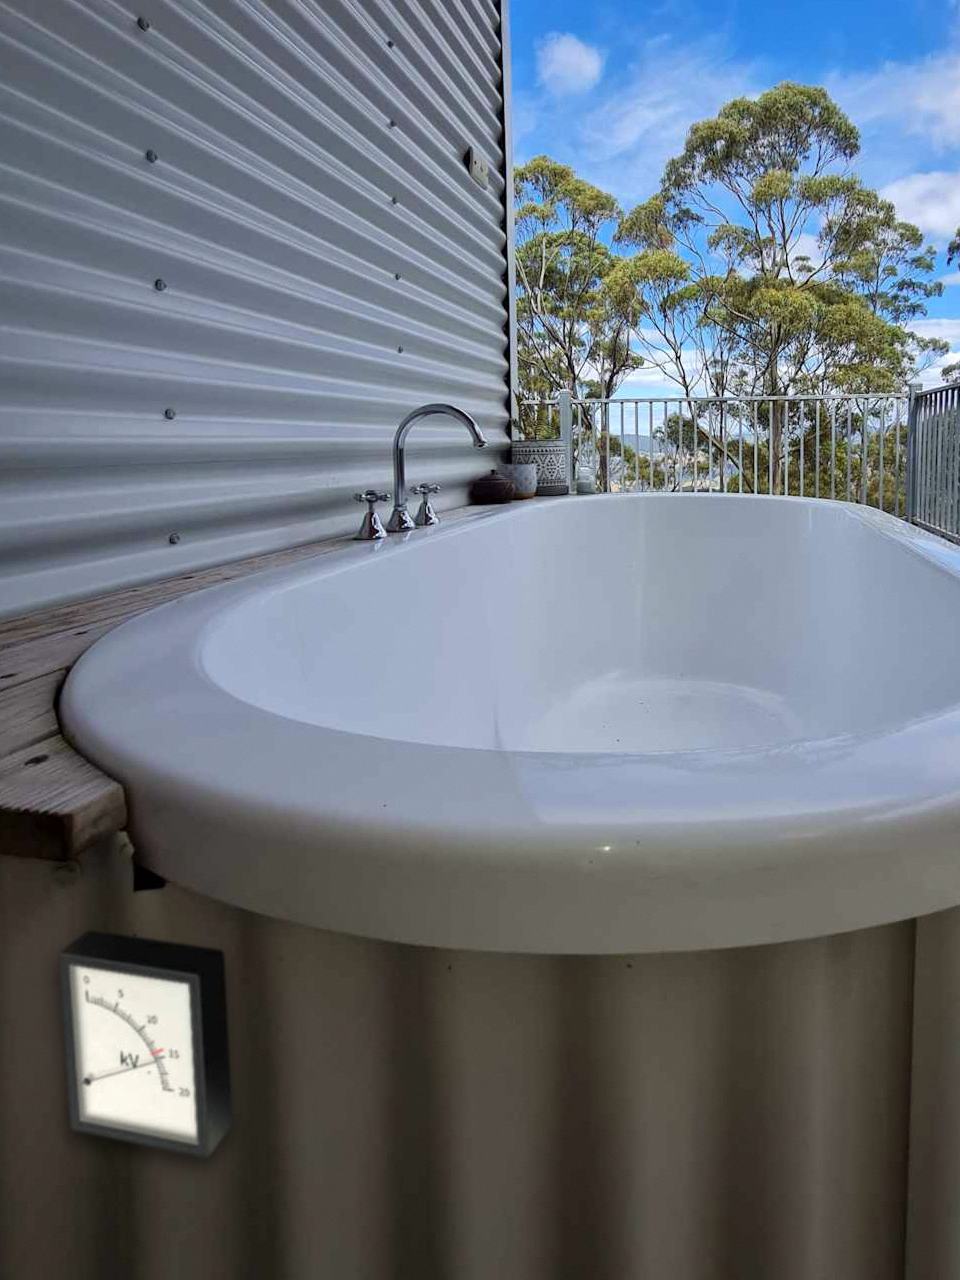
15 kV
